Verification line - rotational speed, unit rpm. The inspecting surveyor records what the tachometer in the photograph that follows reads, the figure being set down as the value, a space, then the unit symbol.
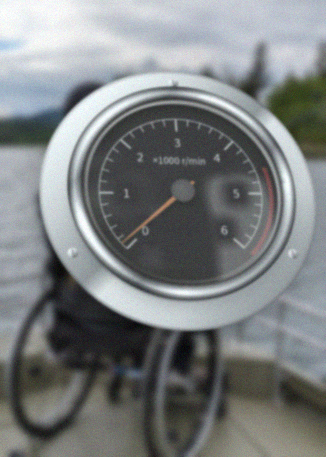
100 rpm
